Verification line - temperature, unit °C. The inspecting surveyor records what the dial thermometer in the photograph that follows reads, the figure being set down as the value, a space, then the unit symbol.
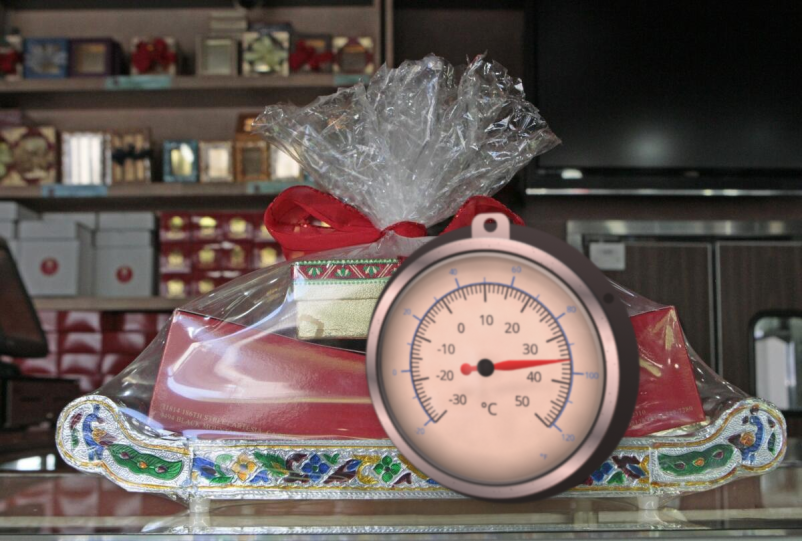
35 °C
